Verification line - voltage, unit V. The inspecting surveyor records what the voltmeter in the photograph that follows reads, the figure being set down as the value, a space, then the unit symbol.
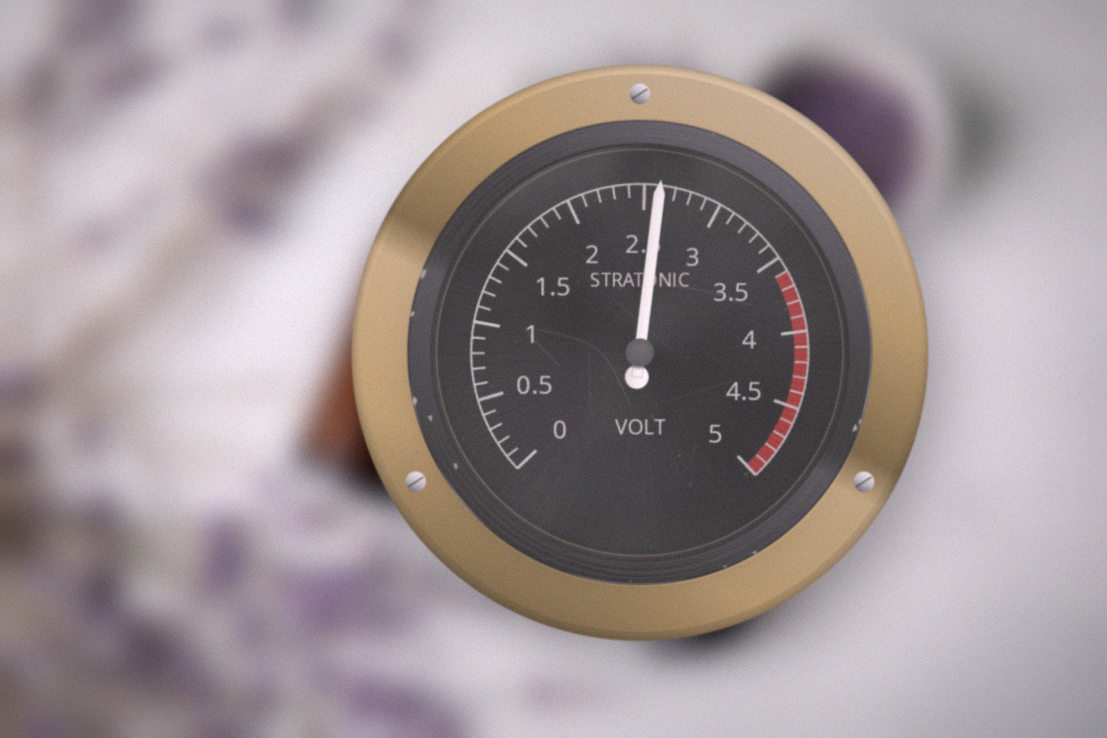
2.6 V
